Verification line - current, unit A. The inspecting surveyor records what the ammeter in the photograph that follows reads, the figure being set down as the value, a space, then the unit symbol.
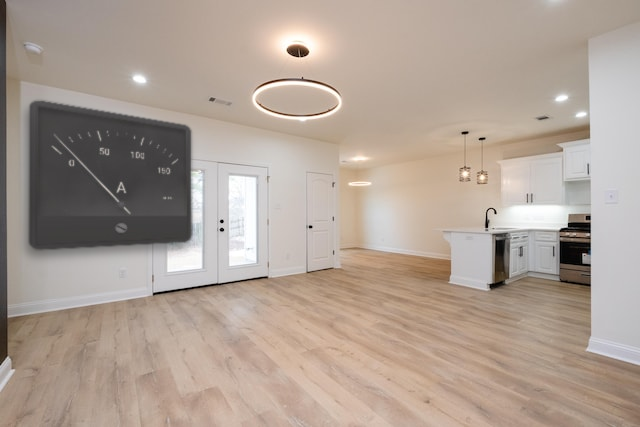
10 A
